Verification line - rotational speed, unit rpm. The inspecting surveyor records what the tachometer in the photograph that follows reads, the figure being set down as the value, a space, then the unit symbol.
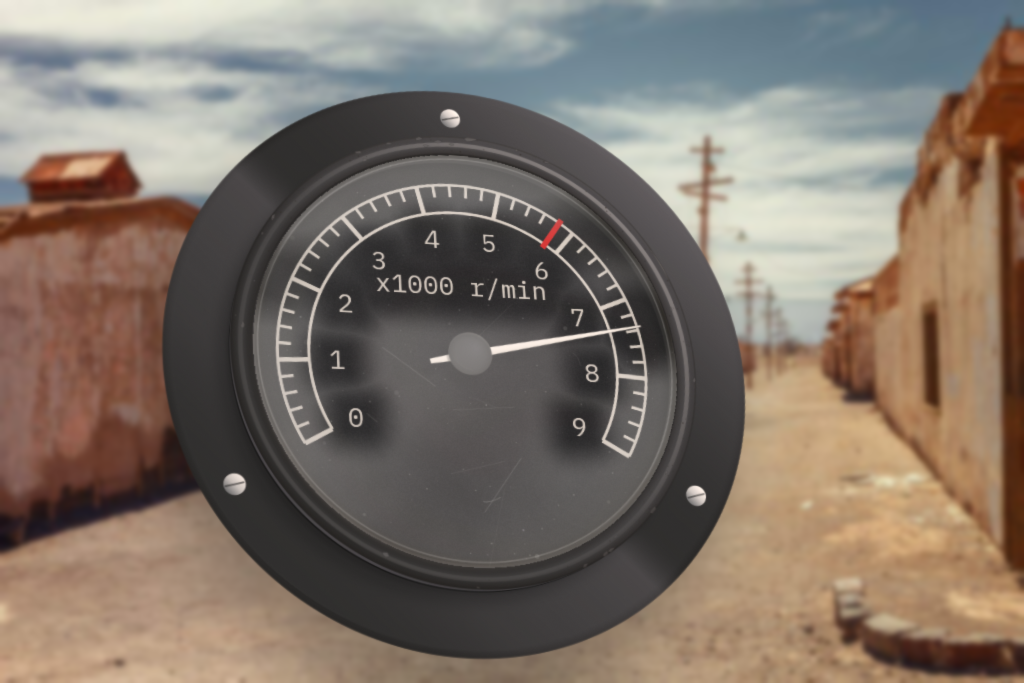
7400 rpm
